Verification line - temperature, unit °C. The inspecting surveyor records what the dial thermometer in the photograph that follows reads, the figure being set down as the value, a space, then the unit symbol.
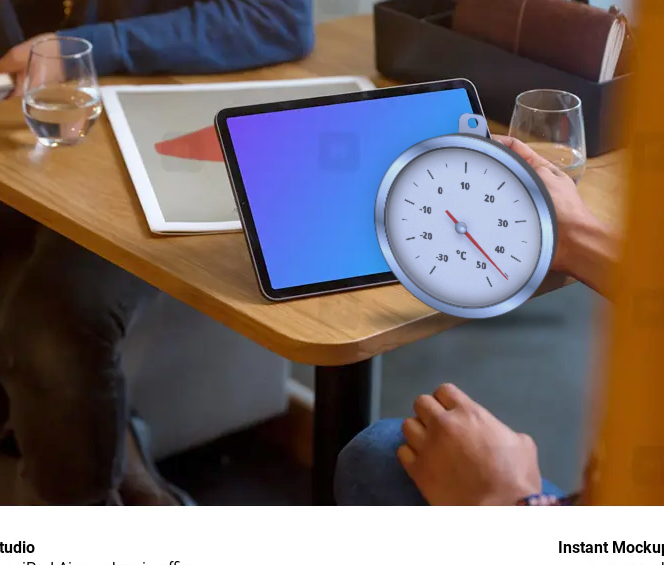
45 °C
